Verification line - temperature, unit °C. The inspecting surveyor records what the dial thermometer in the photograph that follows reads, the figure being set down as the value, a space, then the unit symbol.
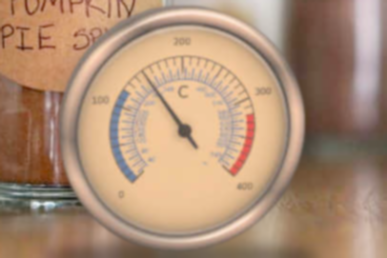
150 °C
